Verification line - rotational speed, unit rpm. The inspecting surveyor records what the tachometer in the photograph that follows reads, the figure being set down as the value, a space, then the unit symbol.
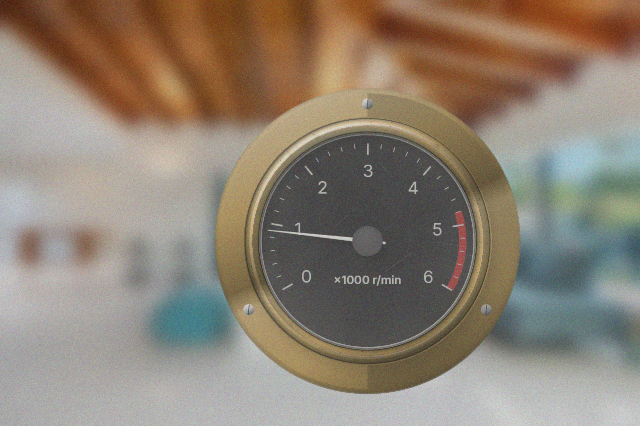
900 rpm
